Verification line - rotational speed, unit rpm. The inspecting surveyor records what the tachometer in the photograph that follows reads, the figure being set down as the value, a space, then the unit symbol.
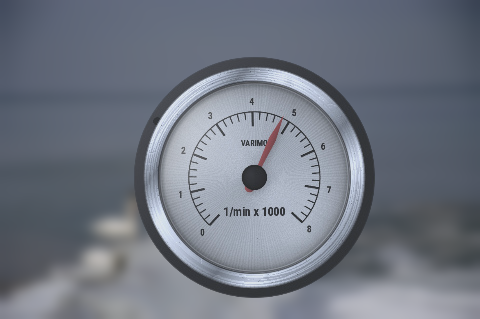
4800 rpm
